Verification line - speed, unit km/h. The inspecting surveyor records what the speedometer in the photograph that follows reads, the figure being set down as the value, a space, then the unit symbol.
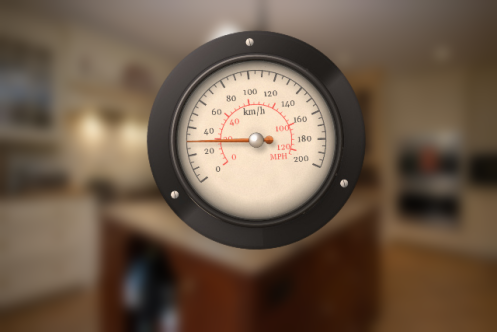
30 km/h
